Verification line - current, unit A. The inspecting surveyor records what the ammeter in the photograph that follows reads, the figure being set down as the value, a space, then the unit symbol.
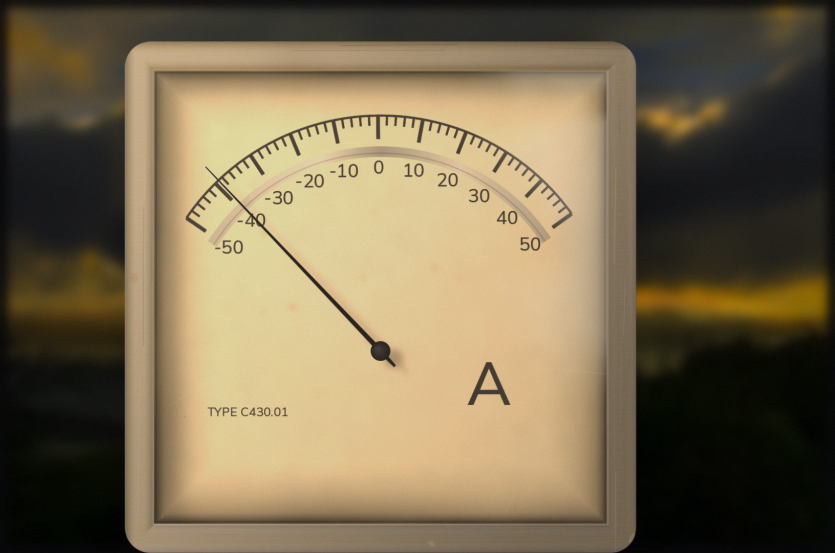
-39 A
